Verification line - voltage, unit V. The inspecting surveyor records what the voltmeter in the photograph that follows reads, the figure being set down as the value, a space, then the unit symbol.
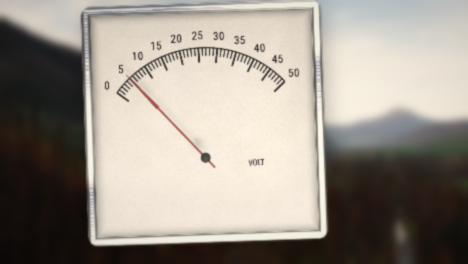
5 V
